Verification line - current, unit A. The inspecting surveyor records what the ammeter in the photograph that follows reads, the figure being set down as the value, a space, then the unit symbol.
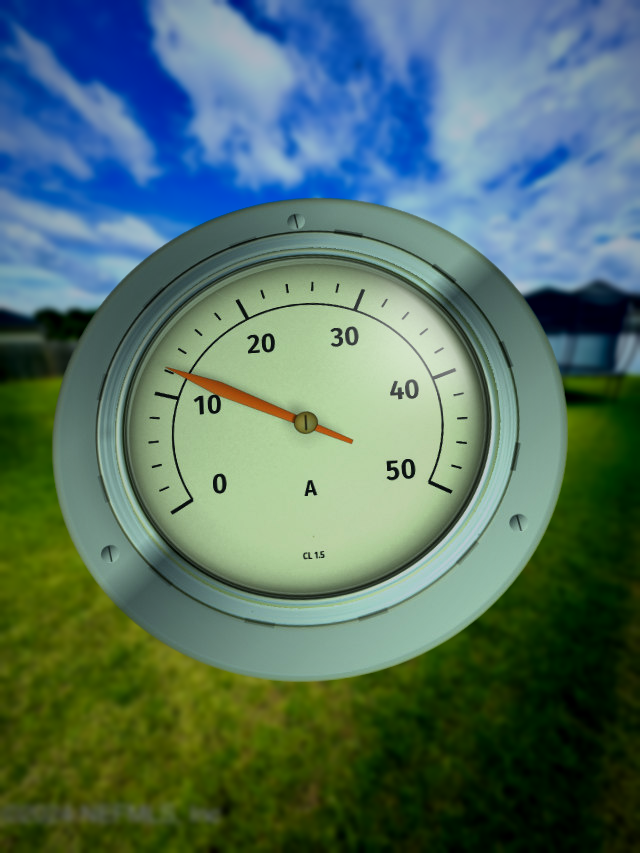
12 A
